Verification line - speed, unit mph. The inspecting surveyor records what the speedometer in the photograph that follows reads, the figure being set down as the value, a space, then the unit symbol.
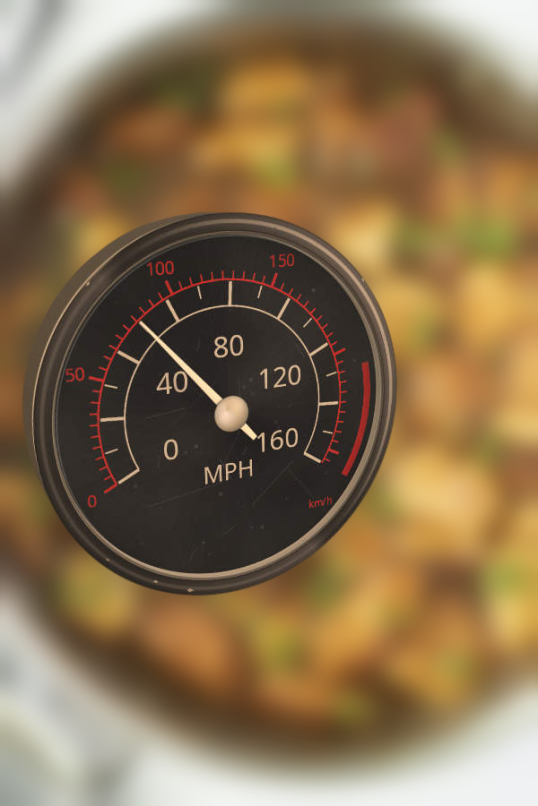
50 mph
